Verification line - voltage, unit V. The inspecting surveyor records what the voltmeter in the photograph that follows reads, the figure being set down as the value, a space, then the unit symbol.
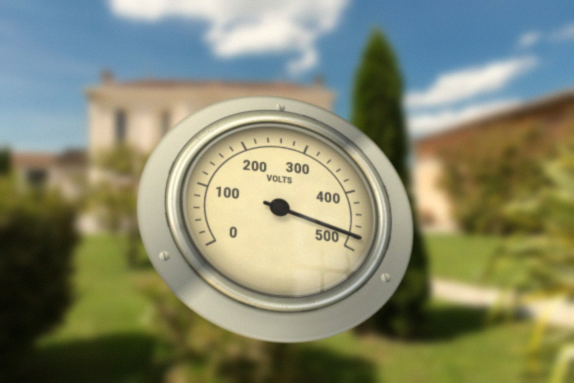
480 V
